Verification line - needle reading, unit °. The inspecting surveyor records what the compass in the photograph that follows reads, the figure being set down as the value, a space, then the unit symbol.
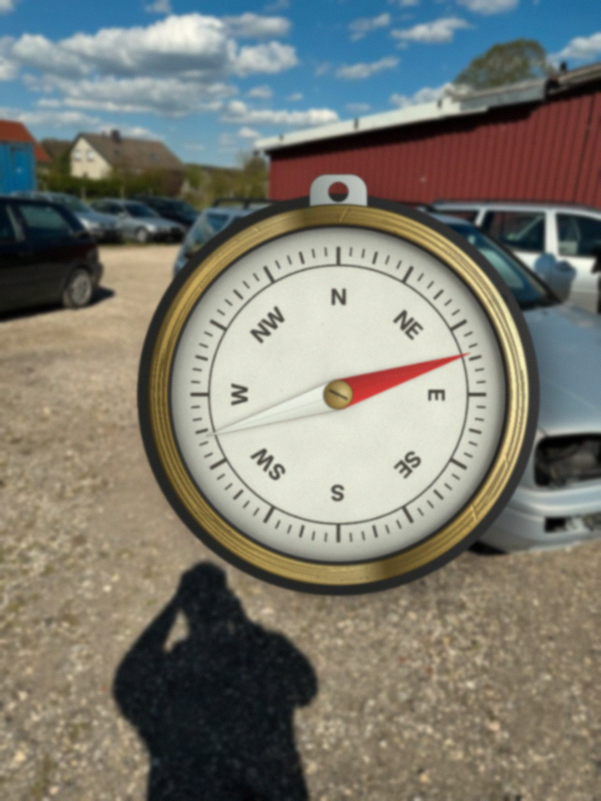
72.5 °
